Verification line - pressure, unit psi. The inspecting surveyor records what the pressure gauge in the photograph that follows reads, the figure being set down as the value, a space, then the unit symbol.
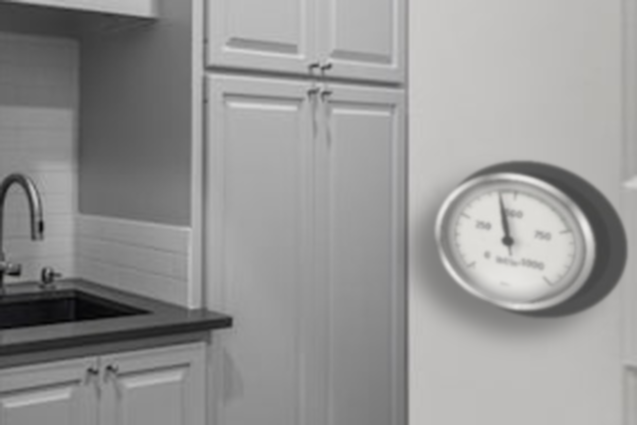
450 psi
